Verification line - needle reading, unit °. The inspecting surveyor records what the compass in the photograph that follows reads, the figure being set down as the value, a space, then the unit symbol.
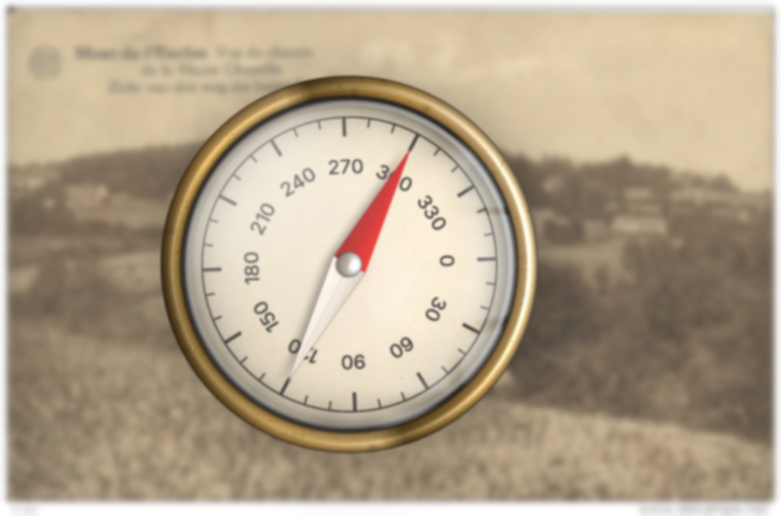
300 °
